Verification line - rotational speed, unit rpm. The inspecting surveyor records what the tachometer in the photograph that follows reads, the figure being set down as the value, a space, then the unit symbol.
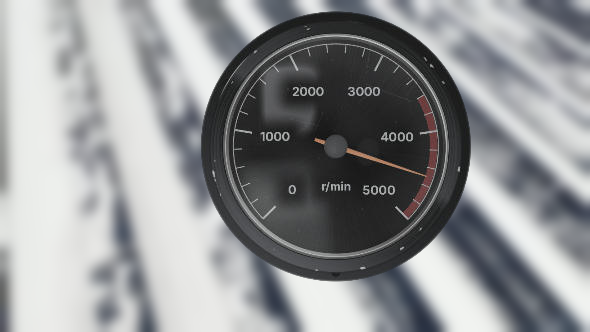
4500 rpm
